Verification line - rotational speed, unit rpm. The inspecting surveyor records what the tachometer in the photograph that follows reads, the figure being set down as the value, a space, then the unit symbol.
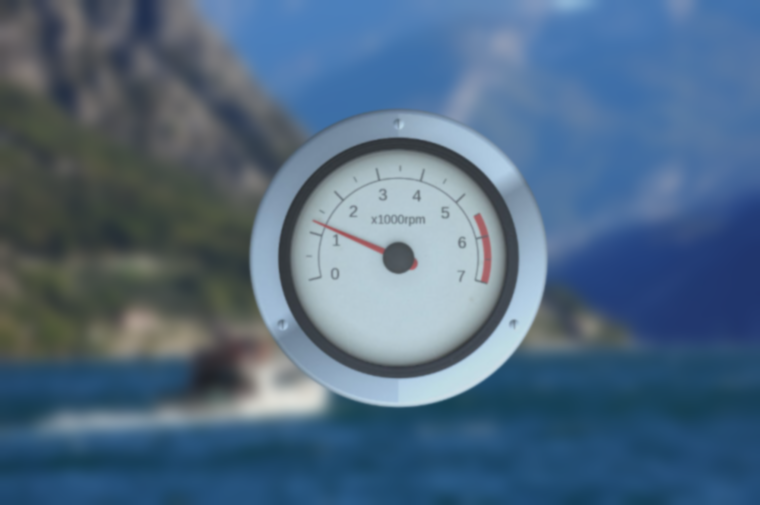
1250 rpm
